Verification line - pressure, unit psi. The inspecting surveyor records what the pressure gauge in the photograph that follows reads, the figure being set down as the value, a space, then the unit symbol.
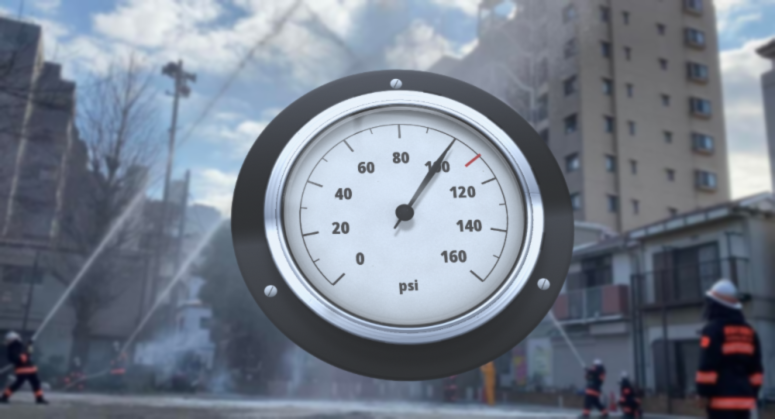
100 psi
